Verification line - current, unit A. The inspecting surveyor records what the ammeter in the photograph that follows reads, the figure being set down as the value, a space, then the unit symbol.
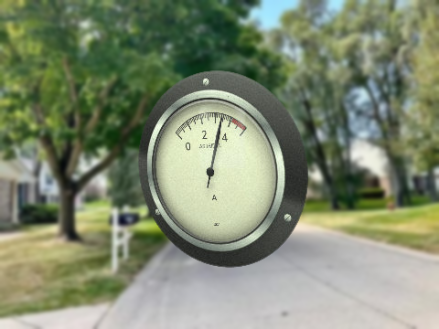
3.5 A
